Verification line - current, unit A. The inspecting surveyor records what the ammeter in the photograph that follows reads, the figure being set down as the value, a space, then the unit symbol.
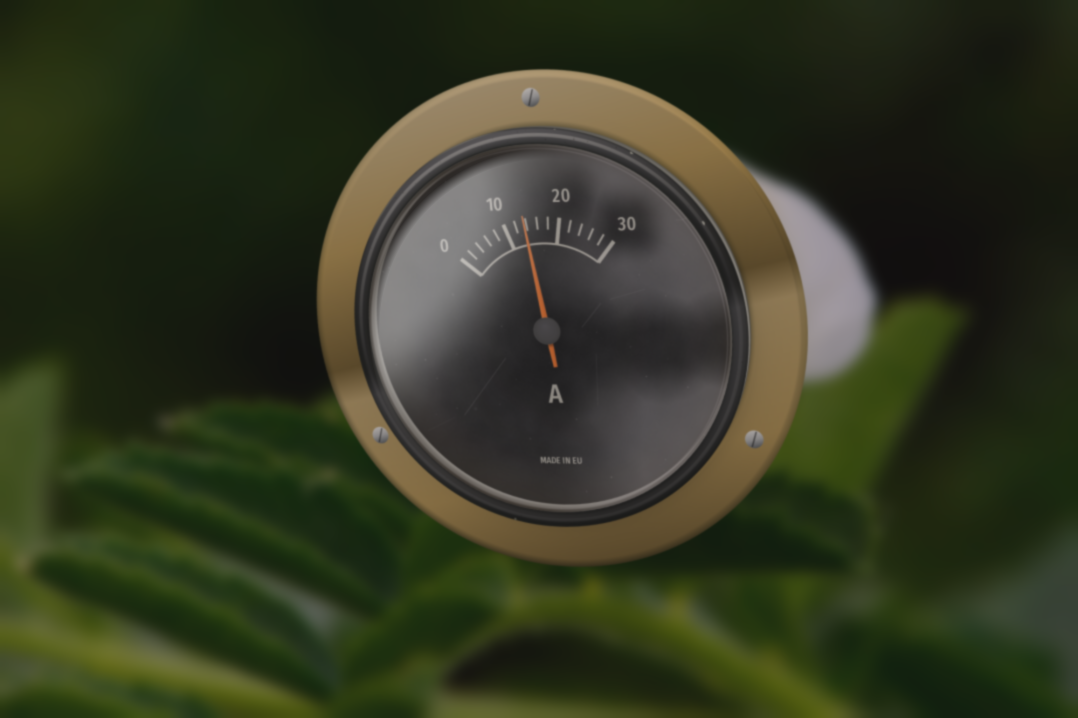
14 A
